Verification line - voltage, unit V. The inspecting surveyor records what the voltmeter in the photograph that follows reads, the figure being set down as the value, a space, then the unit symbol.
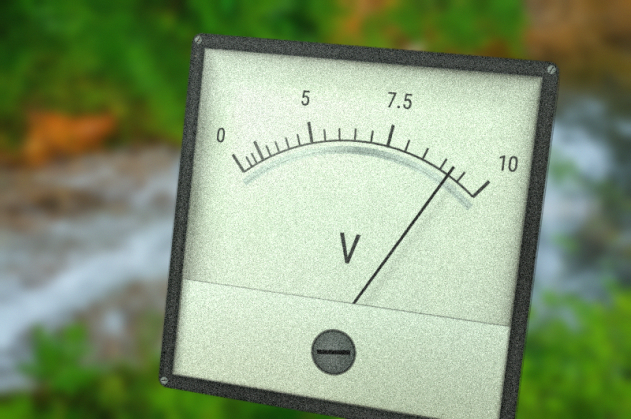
9.25 V
